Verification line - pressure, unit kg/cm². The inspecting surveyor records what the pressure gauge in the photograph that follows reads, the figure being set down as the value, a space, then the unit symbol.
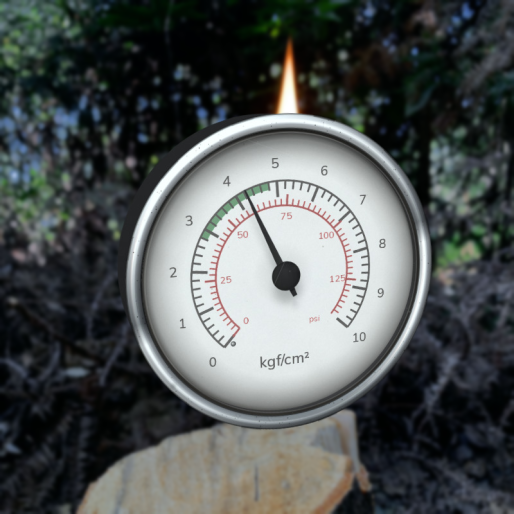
4.2 kg/cm²
